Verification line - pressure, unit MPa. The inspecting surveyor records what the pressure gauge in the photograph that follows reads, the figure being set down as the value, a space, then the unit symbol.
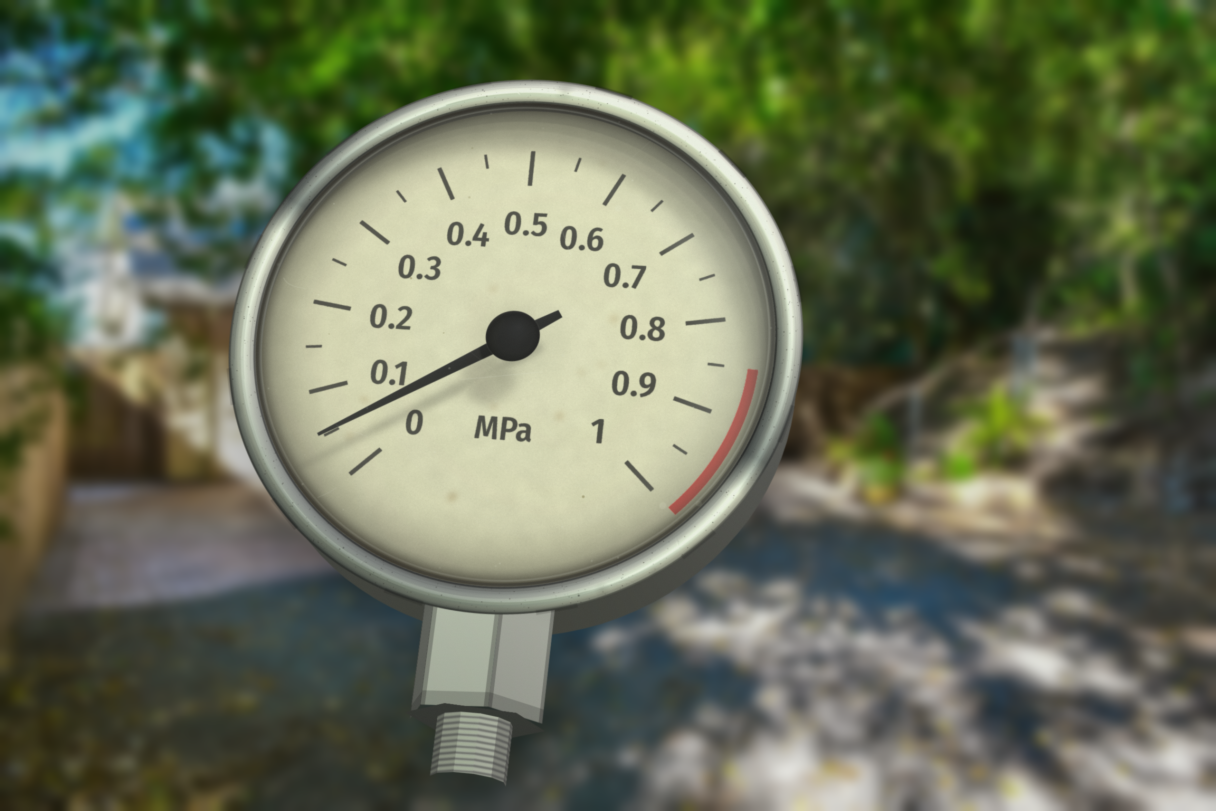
0.05 MPa
